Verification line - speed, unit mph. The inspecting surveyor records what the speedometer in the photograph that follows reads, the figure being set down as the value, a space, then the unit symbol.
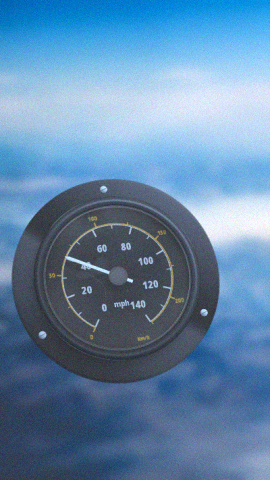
40 mph
